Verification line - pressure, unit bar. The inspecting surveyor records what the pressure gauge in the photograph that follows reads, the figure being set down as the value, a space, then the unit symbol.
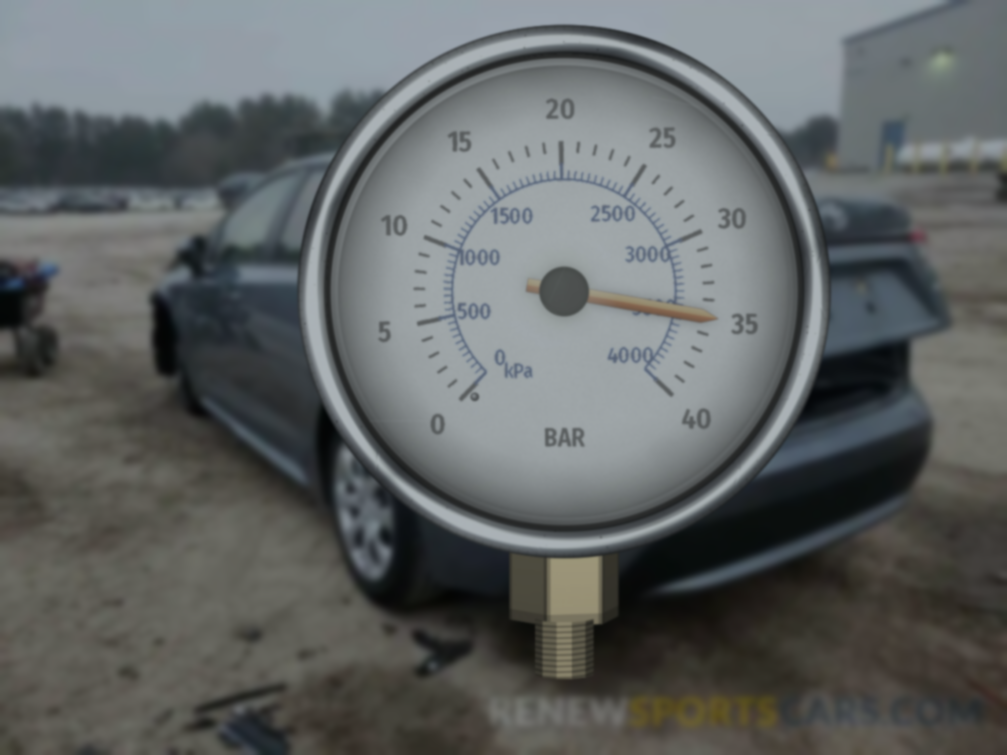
35 bar
